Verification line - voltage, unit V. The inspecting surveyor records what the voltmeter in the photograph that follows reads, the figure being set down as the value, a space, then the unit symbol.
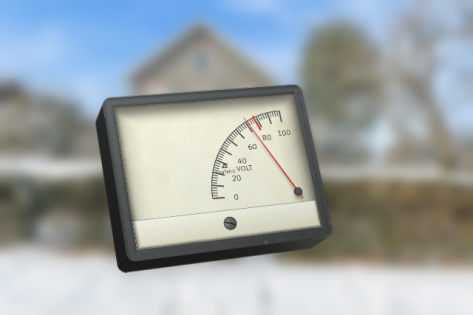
70 V
